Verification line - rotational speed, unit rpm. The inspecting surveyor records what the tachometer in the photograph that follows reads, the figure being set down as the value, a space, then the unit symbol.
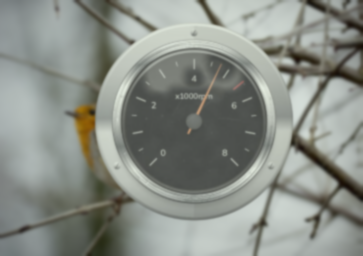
4750 rpm
